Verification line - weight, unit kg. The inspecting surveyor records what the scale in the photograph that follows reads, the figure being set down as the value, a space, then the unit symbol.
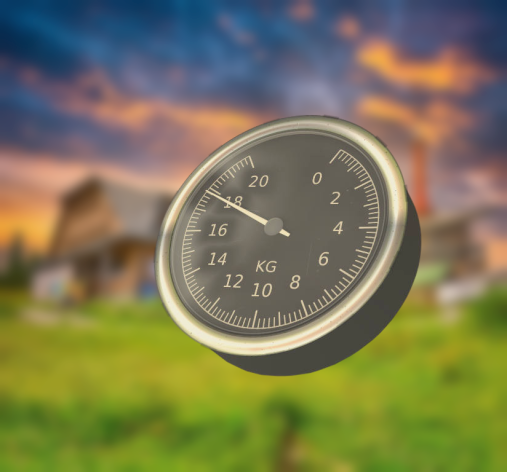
17.8 kg
